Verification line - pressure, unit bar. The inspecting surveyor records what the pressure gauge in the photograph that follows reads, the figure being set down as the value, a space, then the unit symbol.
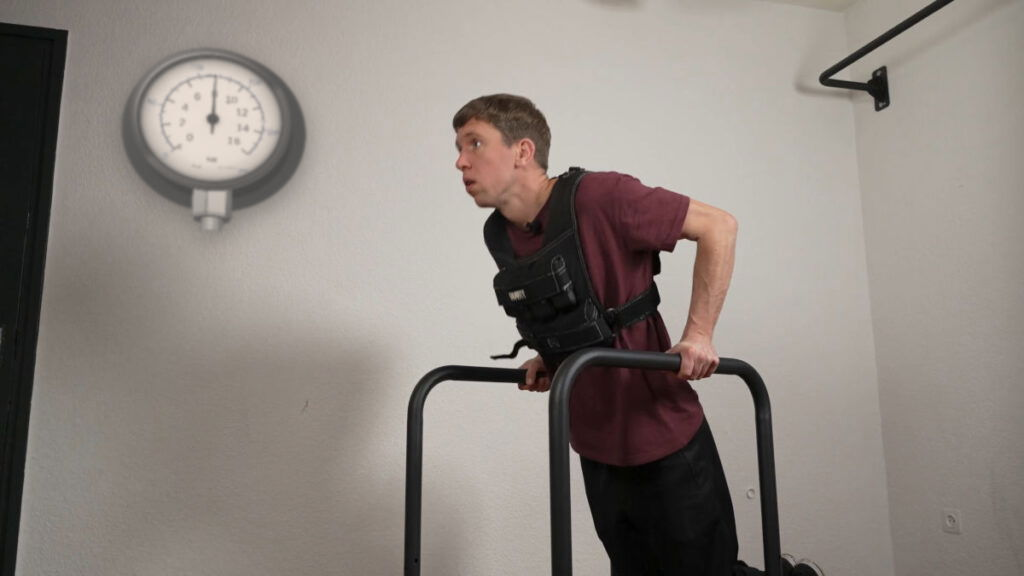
8 bar
